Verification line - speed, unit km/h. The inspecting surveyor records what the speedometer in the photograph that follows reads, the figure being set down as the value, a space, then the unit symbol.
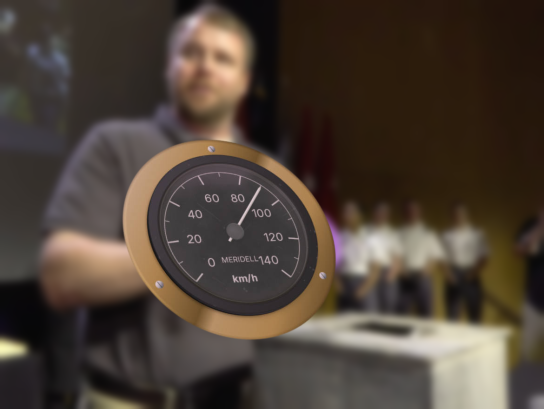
90 km/h
